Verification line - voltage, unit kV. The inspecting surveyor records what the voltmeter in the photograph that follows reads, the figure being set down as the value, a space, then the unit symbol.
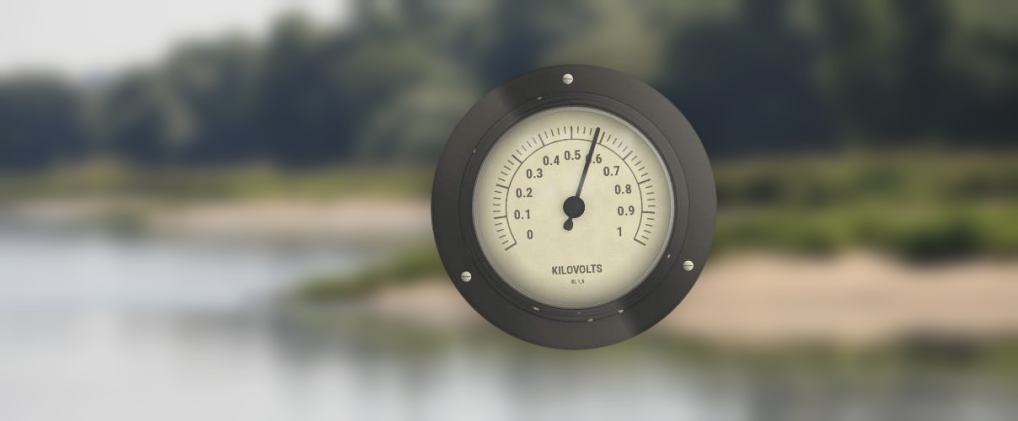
0.58 kV
